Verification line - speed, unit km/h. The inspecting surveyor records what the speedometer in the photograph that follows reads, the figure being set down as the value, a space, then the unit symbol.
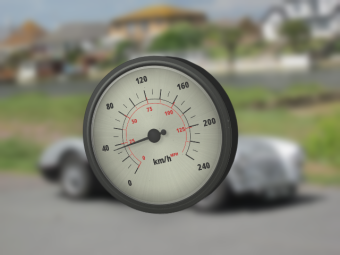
35 km/h
